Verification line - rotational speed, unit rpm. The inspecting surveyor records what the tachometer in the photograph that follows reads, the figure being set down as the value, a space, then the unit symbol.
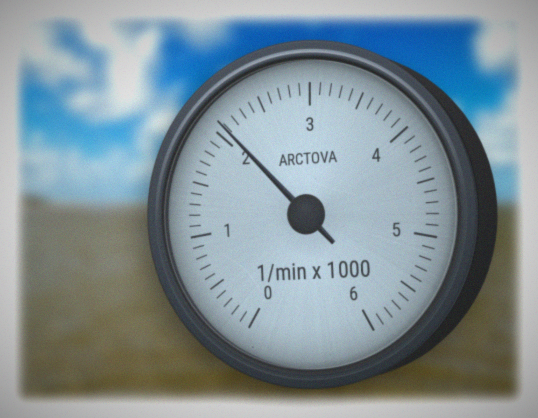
2100 rpm
